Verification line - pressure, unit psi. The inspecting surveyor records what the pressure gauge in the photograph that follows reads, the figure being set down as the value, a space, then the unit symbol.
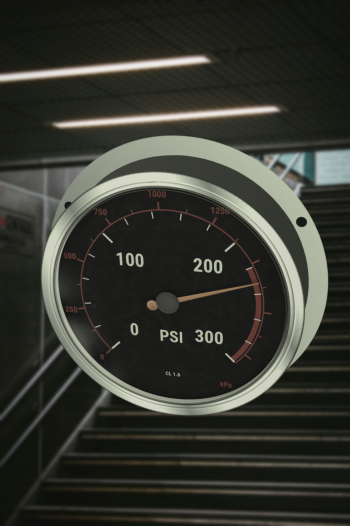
230 psi
